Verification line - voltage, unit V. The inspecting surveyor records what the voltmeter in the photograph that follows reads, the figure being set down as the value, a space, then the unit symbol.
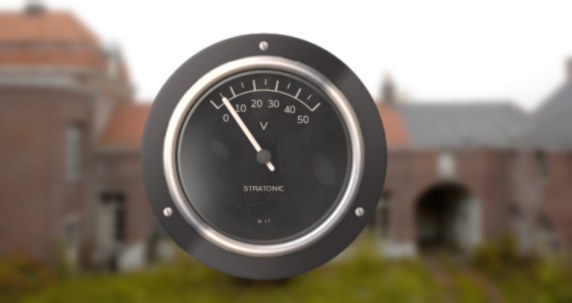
5 V
